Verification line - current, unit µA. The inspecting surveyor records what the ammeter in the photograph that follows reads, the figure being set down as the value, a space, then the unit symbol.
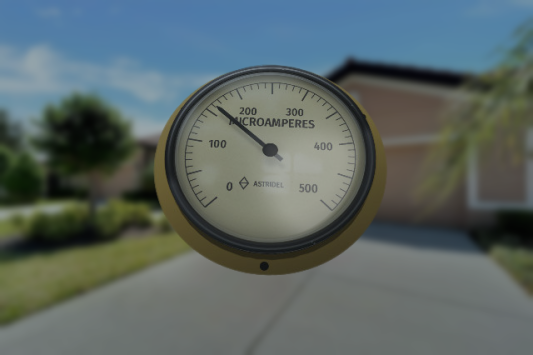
160 µA
